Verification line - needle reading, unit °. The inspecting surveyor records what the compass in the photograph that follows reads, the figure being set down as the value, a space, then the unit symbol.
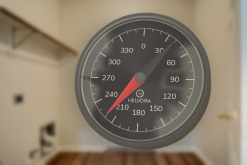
220 °
